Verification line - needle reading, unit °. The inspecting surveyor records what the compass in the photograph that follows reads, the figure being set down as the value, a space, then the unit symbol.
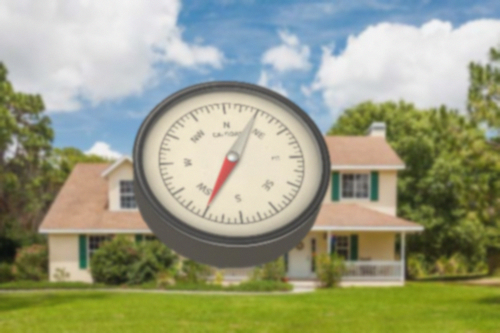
210 °
